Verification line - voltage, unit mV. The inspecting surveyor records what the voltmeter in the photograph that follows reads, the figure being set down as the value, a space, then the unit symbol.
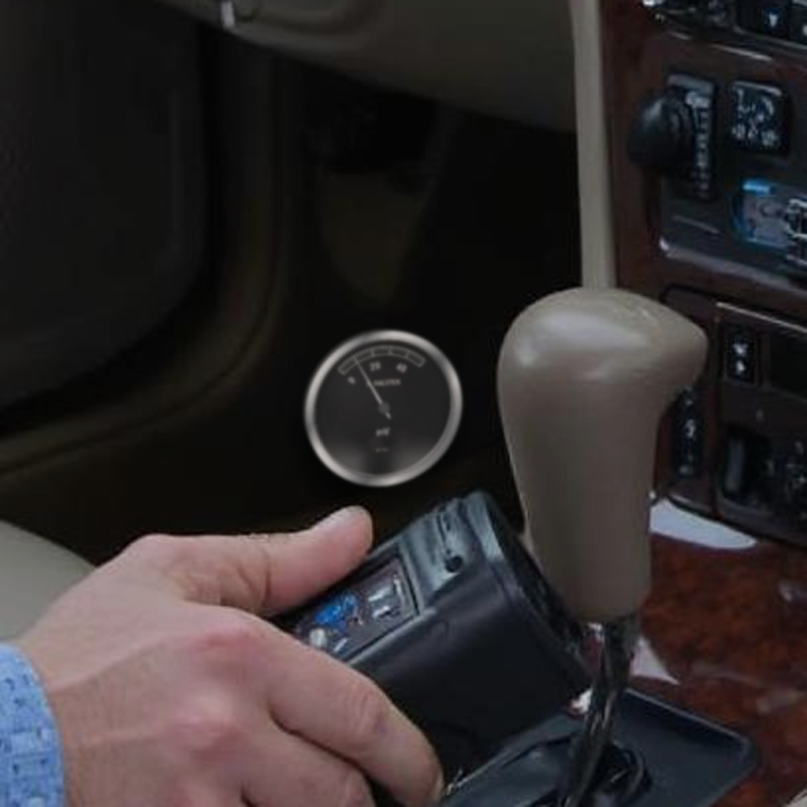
10 mV
